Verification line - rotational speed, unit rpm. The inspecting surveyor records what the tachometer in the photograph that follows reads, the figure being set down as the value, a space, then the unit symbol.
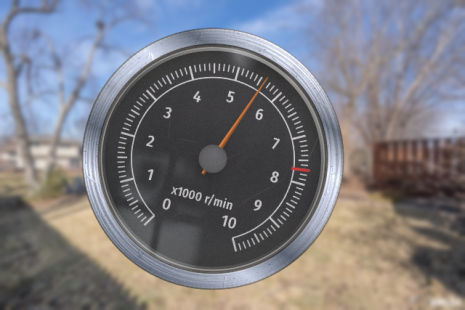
5600 rpm
